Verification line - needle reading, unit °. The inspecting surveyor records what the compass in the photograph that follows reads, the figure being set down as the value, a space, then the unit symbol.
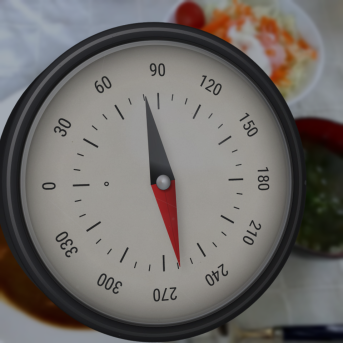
260 °
